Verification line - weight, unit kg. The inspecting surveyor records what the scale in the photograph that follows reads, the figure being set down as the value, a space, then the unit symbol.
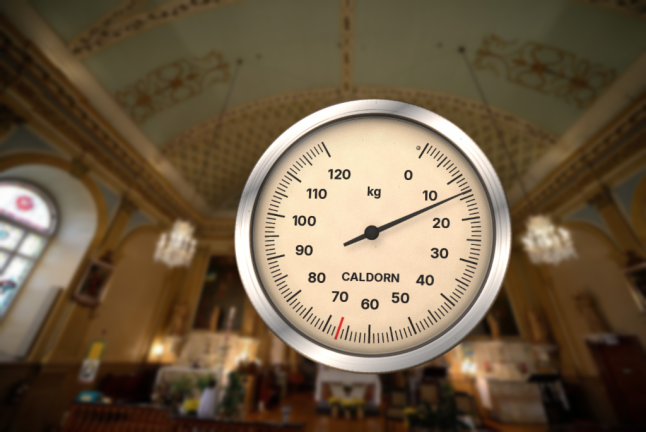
14 kg
